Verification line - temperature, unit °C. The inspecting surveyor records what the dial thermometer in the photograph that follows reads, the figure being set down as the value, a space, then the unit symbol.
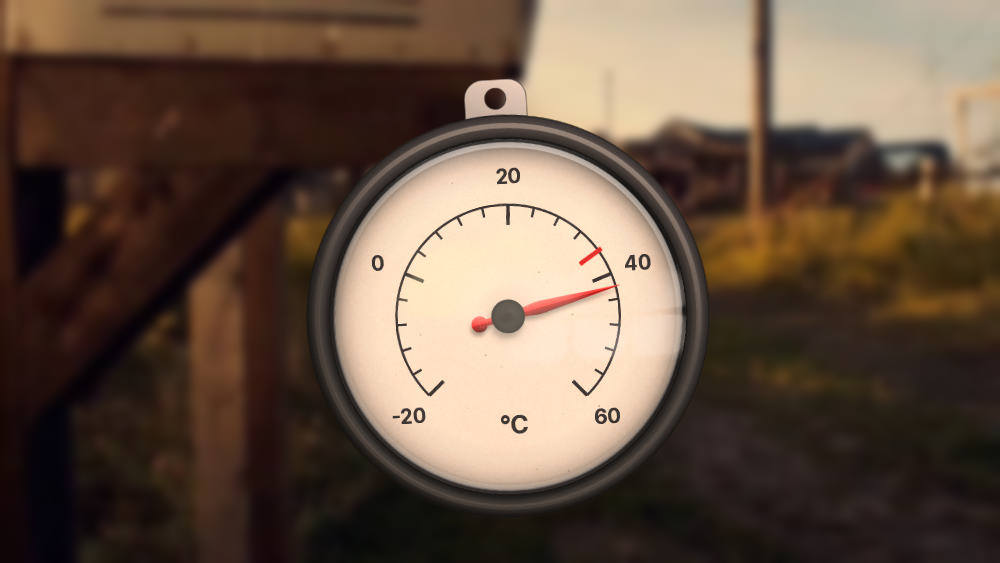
42 °C
